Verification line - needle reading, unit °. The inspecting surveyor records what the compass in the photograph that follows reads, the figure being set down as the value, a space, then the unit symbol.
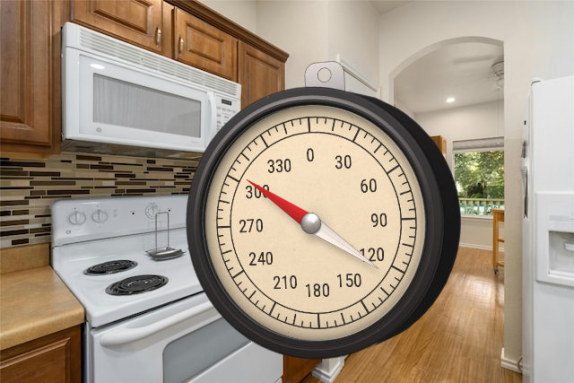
305 °
